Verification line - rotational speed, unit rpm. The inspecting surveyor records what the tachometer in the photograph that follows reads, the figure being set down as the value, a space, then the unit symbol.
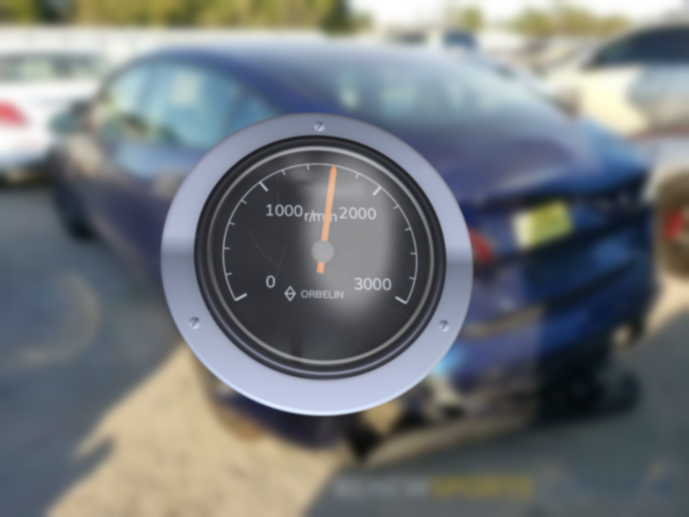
1600 rpm
